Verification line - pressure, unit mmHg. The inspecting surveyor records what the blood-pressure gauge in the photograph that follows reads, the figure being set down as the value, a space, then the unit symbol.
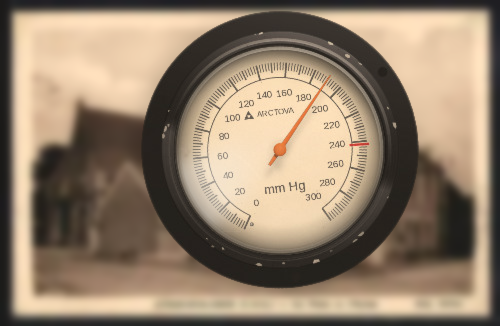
190 mmHg
